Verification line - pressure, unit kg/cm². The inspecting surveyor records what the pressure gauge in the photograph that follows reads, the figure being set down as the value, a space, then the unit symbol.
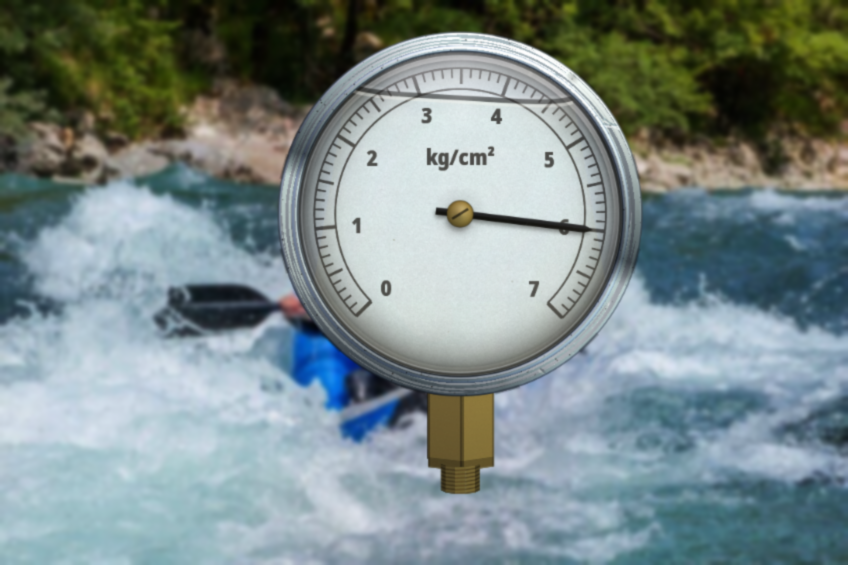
6 kg/cm²
